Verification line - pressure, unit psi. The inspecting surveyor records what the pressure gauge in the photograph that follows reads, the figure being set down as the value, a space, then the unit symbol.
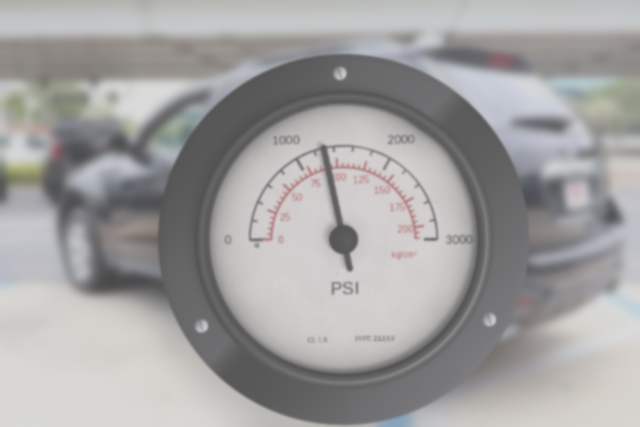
1300 psi
